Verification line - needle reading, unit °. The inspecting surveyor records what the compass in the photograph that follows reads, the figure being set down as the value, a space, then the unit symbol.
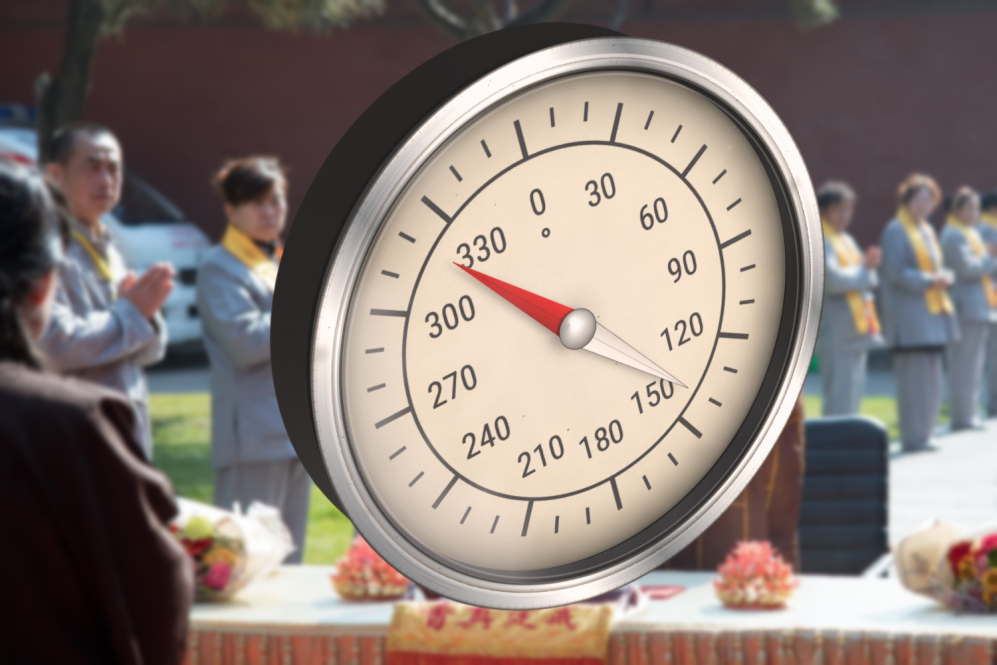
320 °
